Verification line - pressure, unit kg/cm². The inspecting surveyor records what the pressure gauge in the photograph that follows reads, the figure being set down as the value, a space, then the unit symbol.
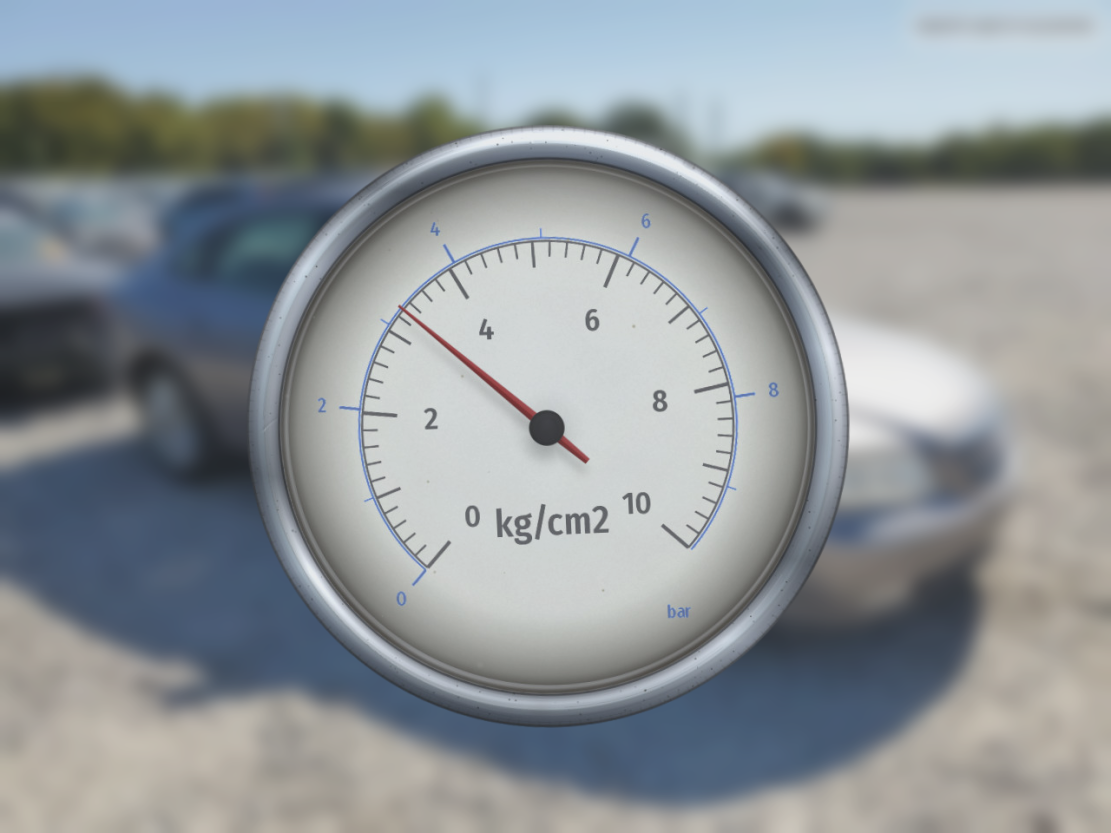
3.3 kg/cm²
